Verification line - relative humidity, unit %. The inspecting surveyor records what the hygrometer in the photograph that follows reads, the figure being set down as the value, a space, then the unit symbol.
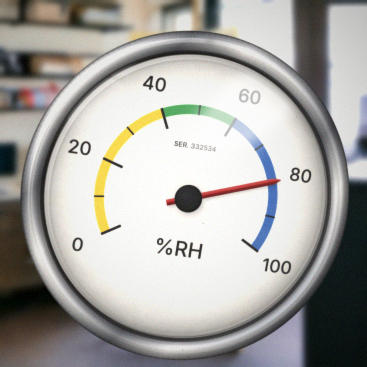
80 %
